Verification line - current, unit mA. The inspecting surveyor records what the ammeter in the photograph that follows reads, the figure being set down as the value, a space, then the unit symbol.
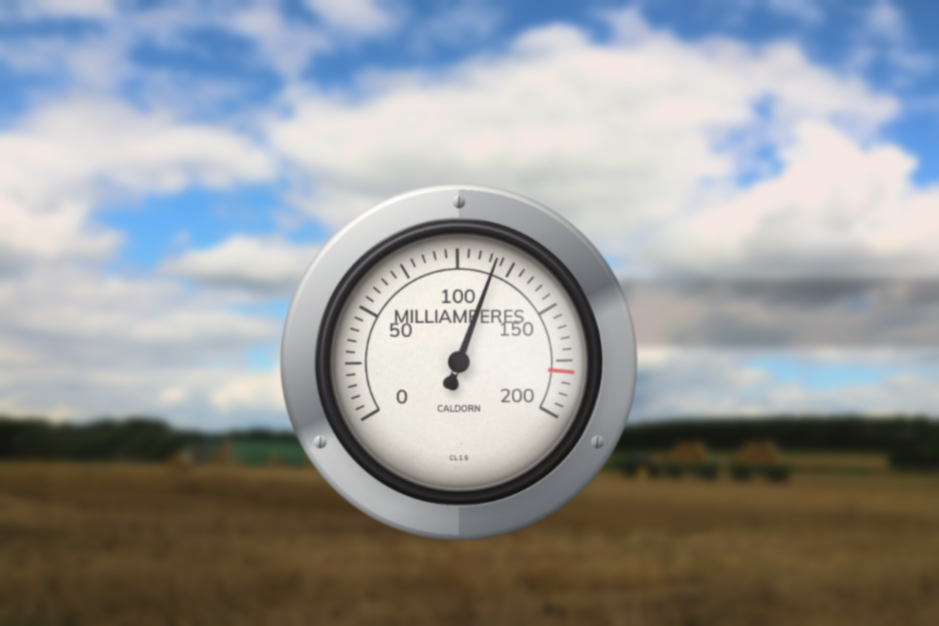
117.5 mA
